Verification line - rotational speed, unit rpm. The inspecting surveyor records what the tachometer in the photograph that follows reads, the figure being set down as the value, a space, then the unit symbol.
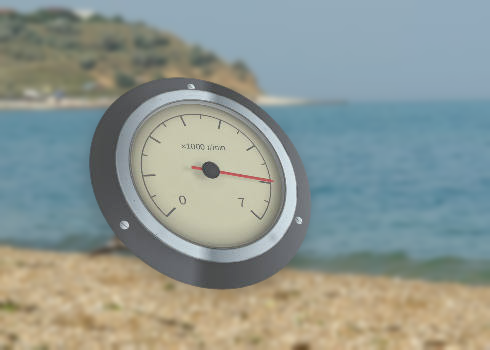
6000 rpm
